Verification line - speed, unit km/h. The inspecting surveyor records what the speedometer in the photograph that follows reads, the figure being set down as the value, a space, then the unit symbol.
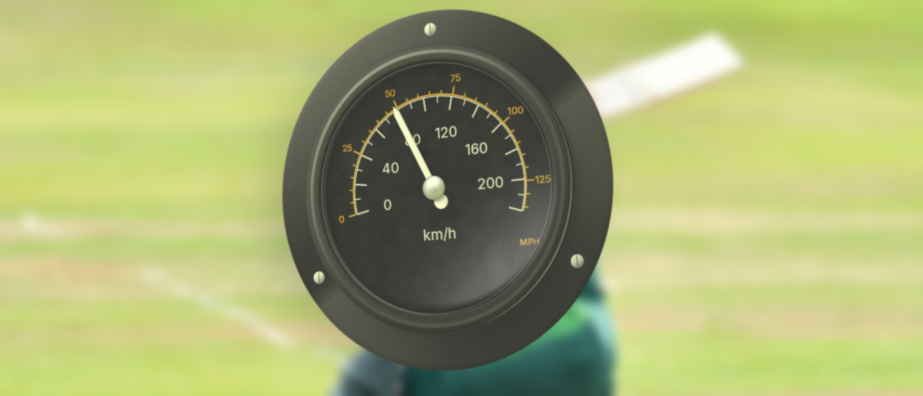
80 km/h
